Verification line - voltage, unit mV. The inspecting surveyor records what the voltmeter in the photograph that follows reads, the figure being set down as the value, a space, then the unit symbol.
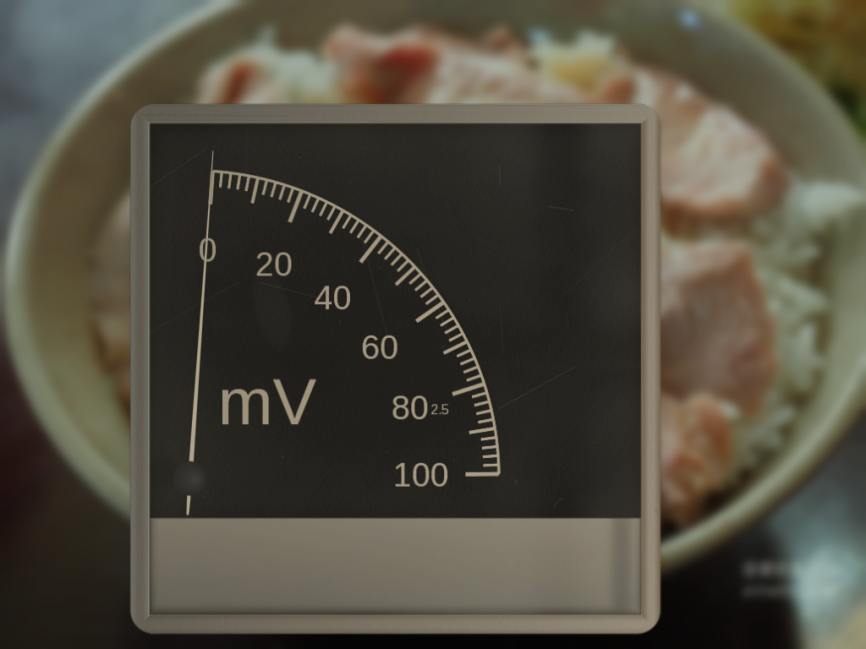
0 mV
